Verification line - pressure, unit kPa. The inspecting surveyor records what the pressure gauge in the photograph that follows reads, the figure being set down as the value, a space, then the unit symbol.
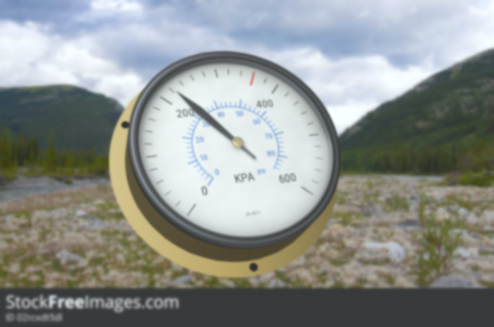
220 kPa
